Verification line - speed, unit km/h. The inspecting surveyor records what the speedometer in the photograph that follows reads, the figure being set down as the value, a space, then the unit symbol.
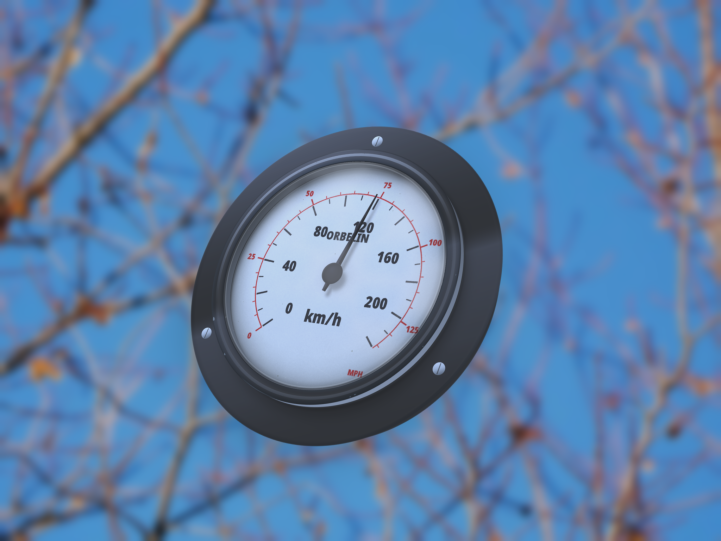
120 km/h
